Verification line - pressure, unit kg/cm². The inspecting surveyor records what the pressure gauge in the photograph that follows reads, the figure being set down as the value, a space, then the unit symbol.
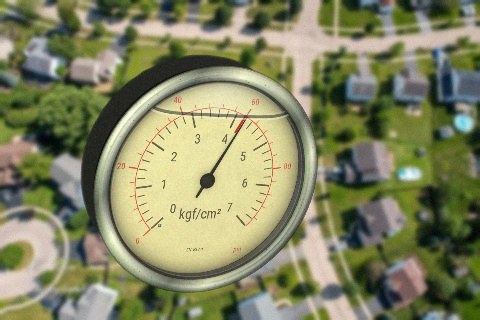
4.2 kg/cm²
